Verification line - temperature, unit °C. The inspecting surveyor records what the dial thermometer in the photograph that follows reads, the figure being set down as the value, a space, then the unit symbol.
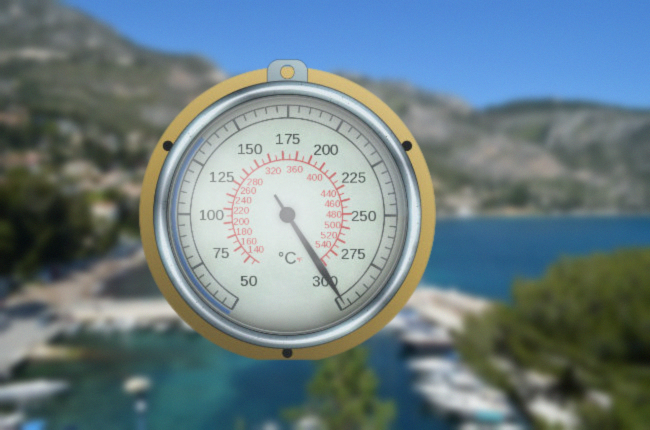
297.5 °C
